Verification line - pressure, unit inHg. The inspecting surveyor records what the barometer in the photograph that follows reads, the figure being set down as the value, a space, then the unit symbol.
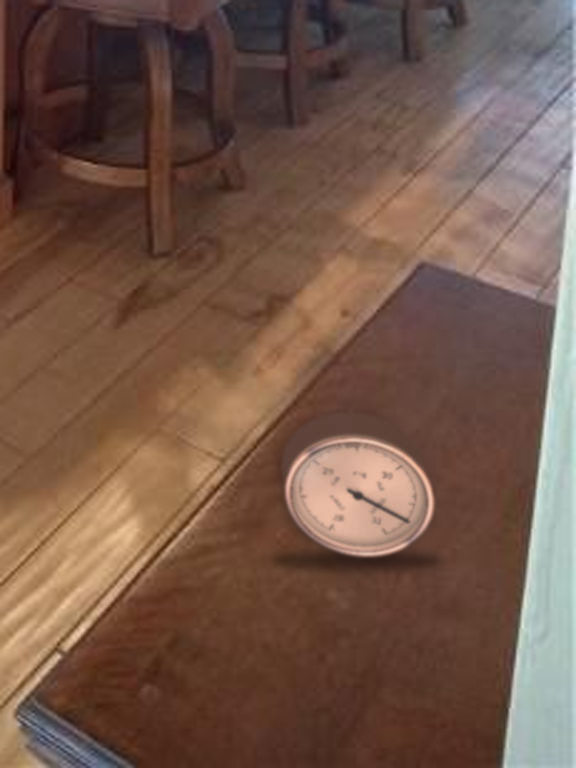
30.7 inHg
